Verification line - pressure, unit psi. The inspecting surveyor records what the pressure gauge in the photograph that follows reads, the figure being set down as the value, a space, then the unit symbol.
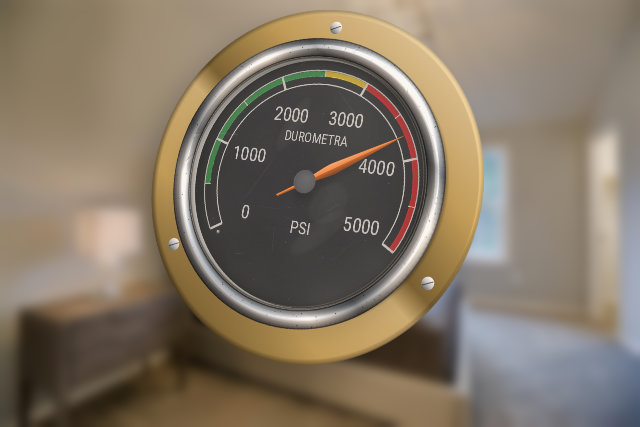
3750 psi
